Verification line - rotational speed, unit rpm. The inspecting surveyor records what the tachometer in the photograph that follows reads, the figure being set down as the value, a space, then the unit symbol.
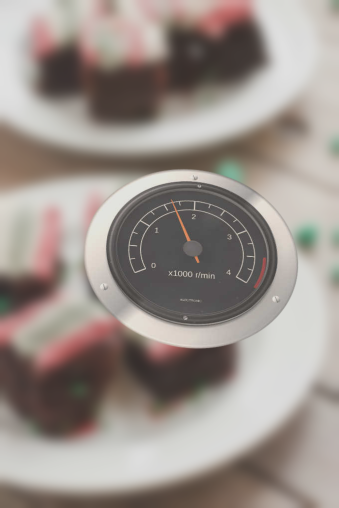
1625 rpm
